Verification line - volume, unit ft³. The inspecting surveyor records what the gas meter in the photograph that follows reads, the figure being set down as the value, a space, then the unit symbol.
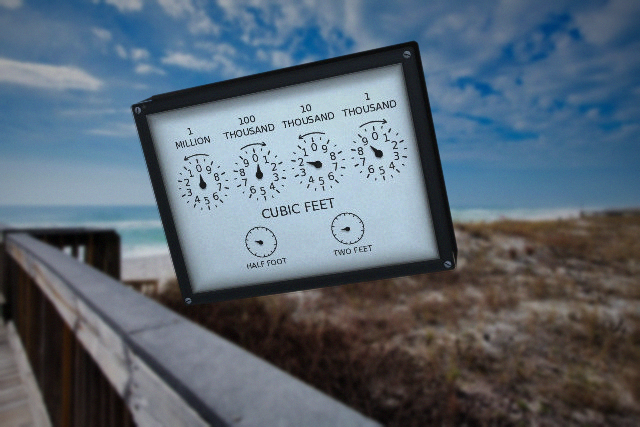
1900 ft³
